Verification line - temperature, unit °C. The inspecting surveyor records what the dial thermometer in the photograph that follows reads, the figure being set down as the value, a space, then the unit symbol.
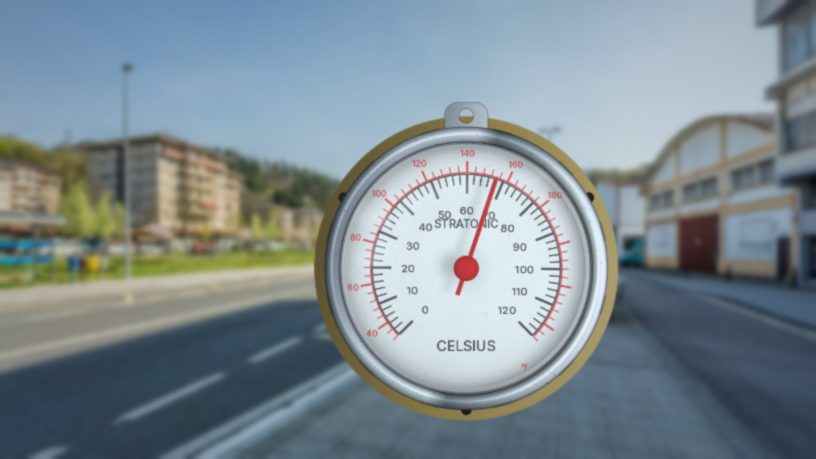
68 °C
